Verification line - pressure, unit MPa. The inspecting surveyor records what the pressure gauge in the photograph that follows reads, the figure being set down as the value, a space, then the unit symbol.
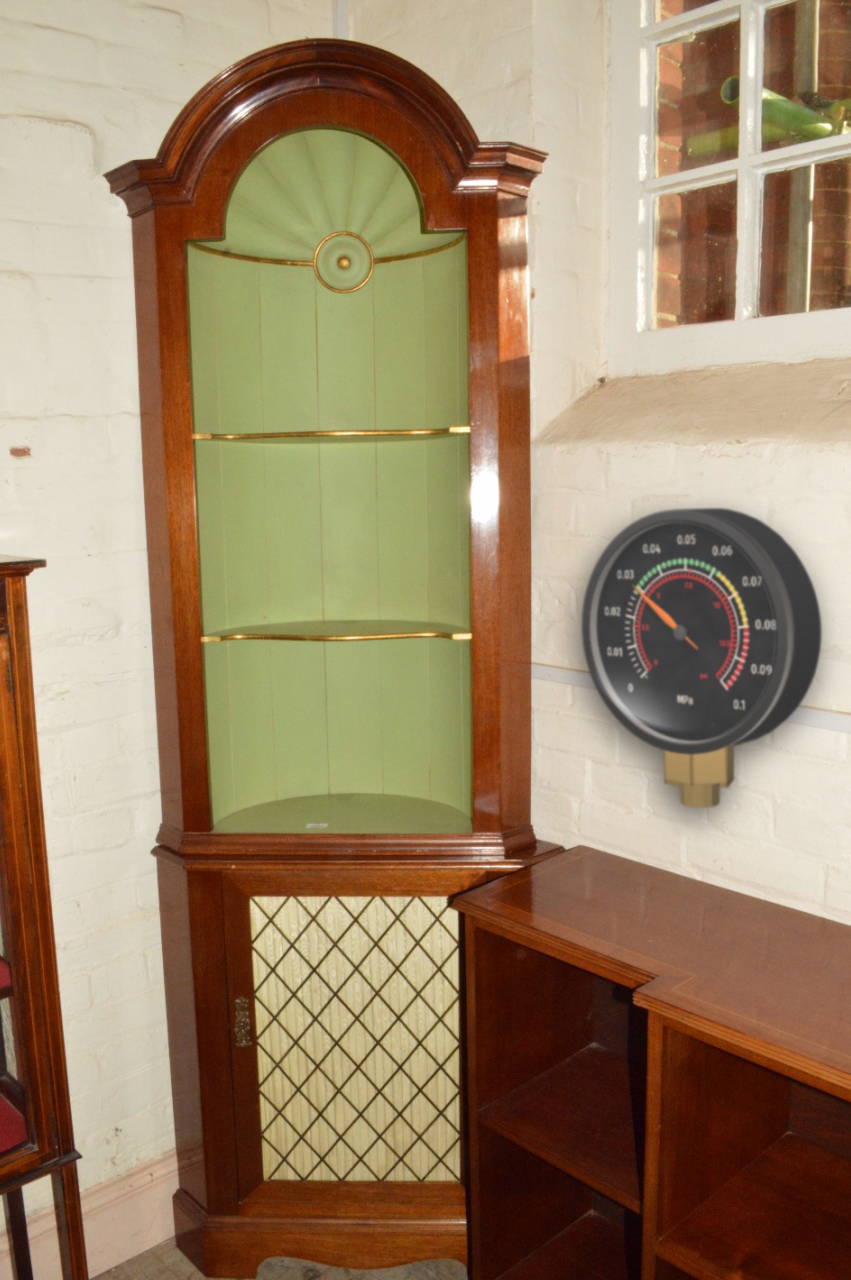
0.03 MPa
